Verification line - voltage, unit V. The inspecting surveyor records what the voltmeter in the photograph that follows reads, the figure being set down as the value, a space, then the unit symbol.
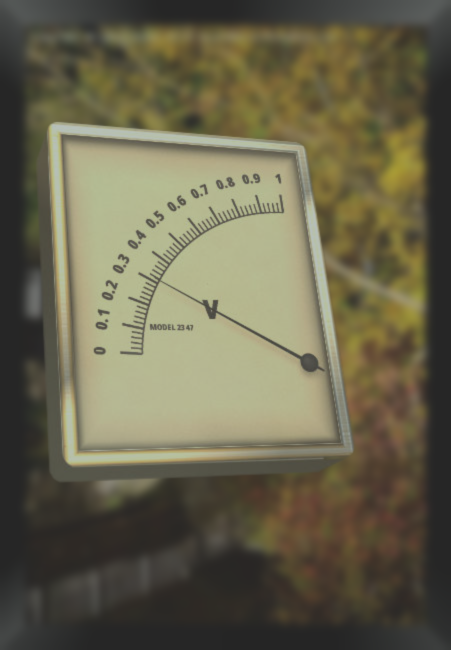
0.3 V
